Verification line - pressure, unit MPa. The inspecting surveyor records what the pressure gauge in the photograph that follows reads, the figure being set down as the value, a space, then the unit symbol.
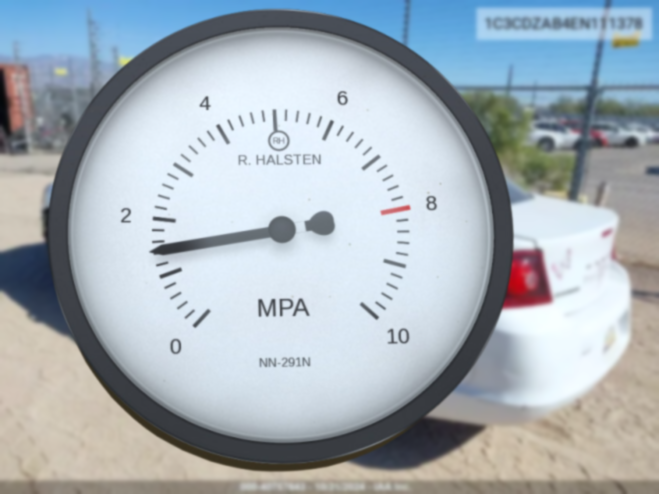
1.4 MPa
